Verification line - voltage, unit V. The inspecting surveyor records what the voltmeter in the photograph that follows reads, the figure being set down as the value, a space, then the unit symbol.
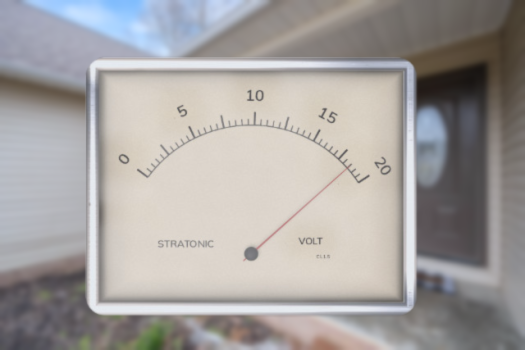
18.5 V
